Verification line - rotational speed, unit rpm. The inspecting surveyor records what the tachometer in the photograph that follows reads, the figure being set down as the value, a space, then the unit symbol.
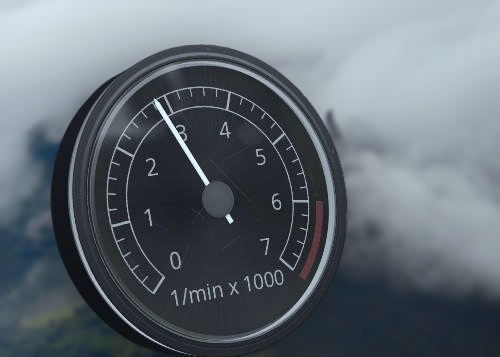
2800 rpm
